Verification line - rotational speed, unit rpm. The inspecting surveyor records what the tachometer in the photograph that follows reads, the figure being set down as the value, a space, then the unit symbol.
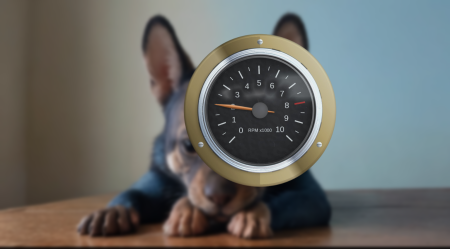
2000 rpm
